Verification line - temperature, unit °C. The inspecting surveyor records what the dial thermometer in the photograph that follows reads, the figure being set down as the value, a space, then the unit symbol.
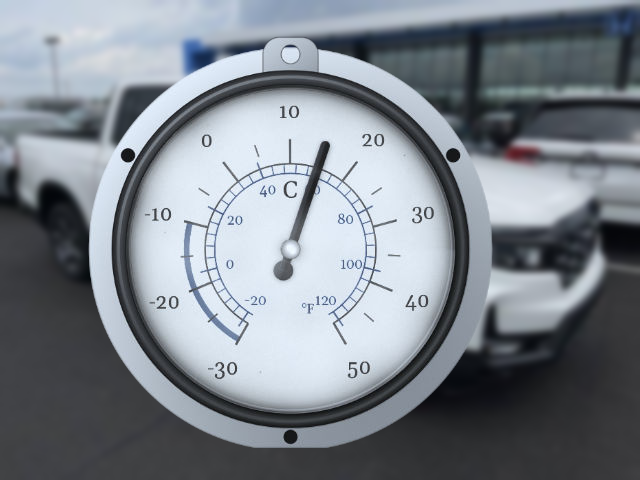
15 °C
